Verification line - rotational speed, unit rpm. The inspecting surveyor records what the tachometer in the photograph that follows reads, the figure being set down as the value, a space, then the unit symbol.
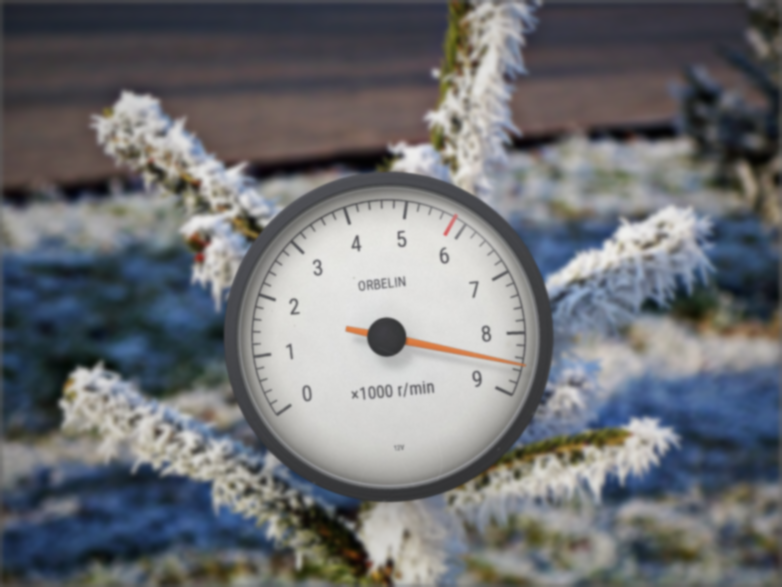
8500 rpm
